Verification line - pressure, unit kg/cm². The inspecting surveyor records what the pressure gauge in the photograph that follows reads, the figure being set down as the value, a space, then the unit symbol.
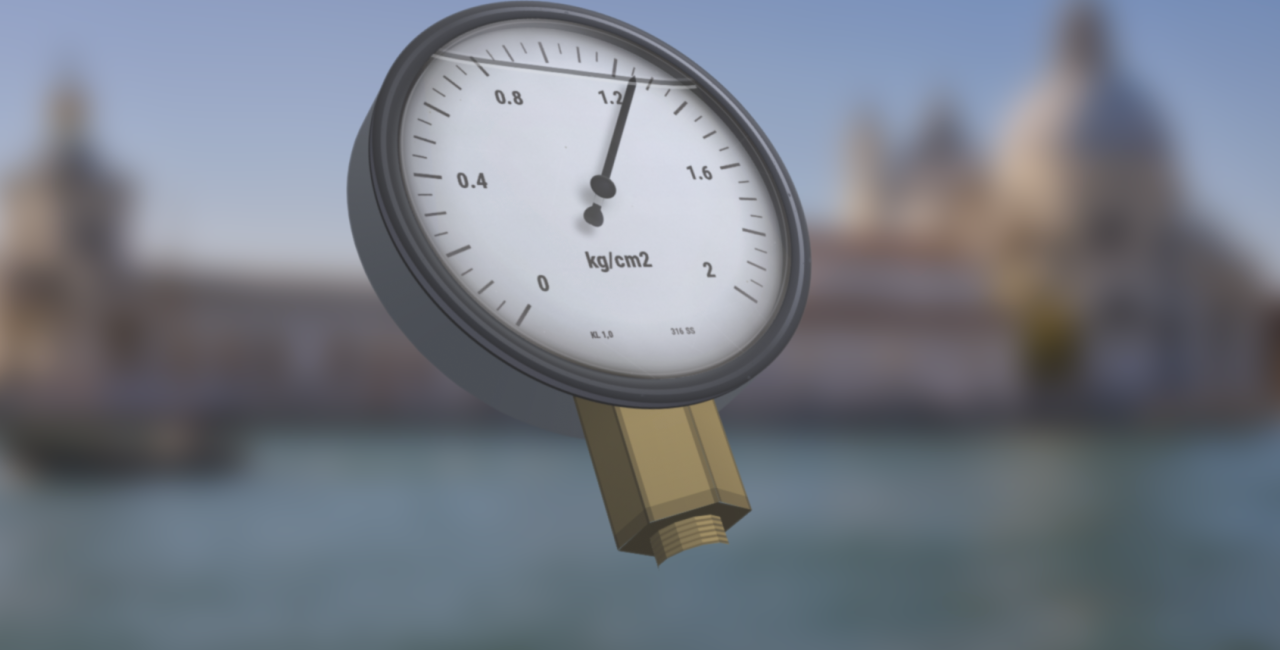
1.25 kg/cm²
